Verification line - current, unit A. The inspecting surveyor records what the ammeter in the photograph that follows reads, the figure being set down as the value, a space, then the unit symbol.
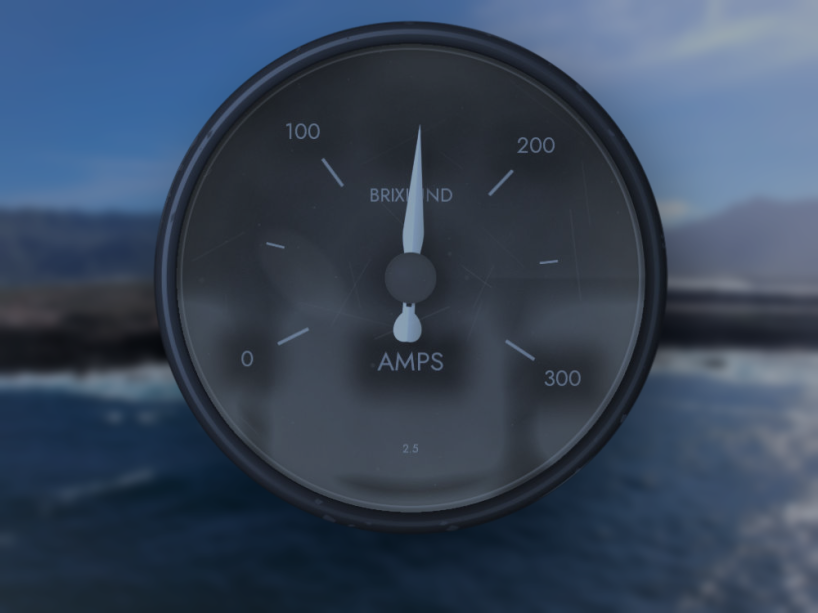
150 A
